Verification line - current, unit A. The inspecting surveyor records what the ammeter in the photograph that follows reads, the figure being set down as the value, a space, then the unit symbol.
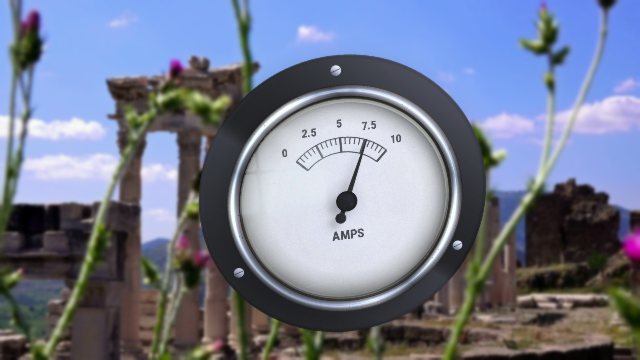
7.5 A
